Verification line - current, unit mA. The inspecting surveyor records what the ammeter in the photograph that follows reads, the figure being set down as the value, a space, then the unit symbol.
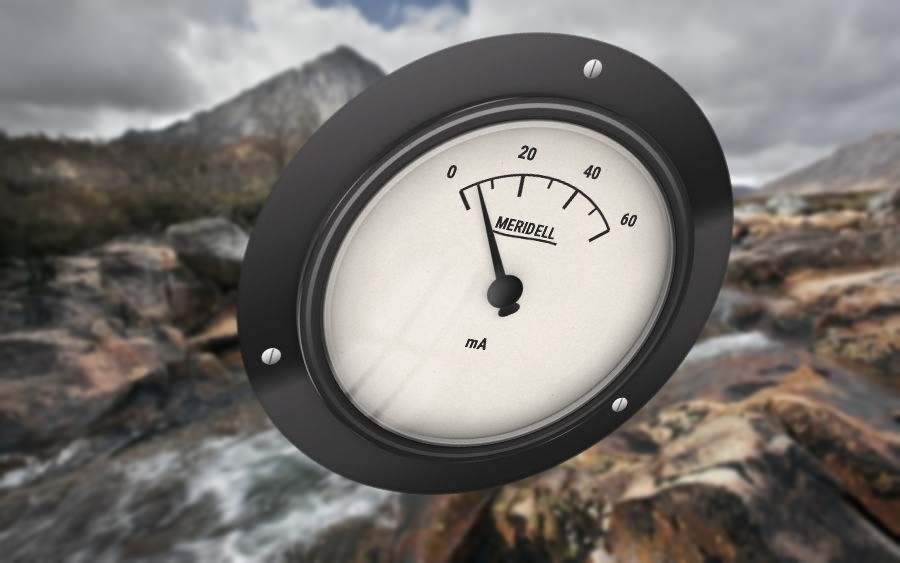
5 mA
